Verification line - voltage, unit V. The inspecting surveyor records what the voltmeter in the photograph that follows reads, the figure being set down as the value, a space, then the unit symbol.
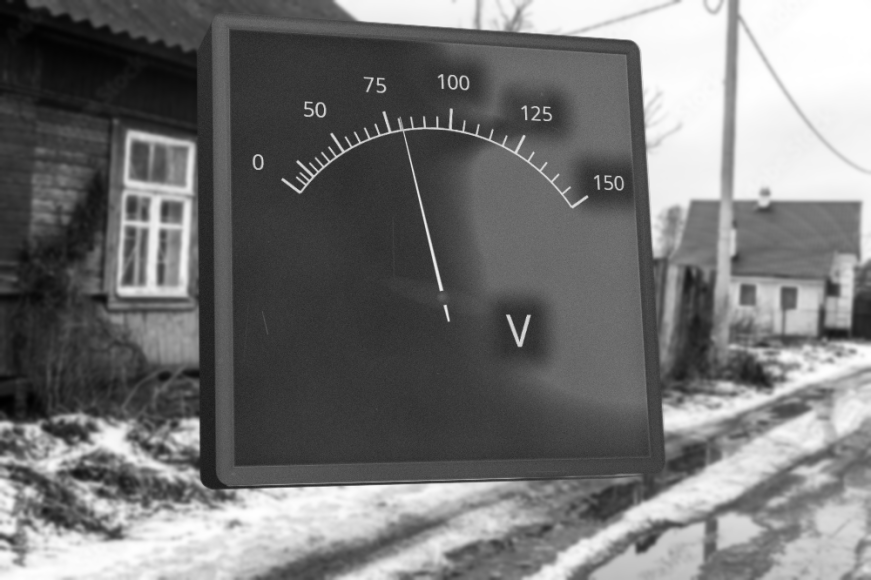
80 V
